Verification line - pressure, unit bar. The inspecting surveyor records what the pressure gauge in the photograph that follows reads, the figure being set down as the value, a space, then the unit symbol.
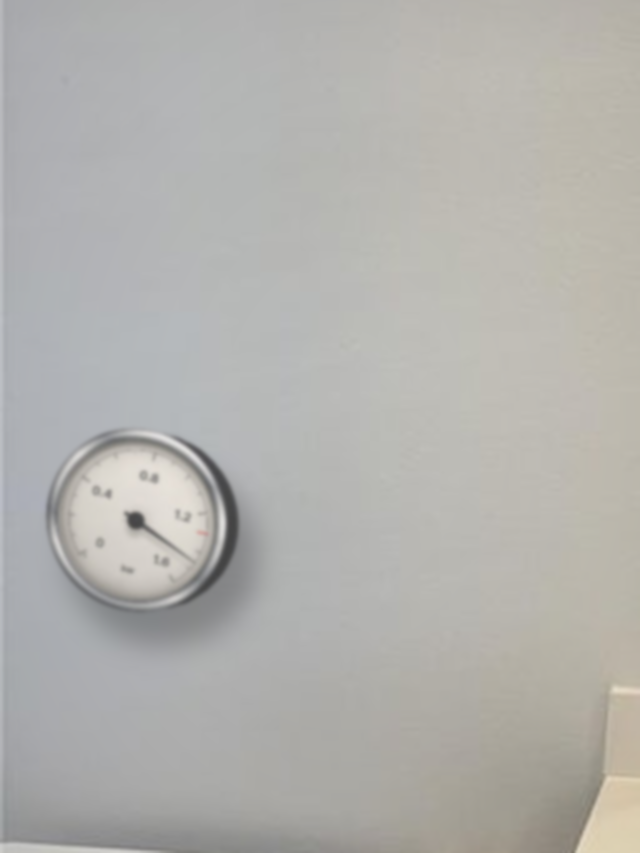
1.45 bar
